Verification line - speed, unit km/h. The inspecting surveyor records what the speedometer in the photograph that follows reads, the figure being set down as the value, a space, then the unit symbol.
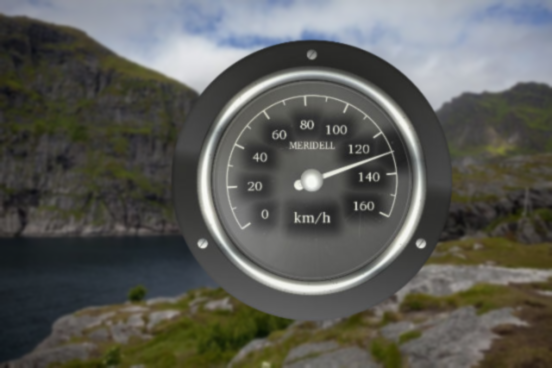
130 km/h
